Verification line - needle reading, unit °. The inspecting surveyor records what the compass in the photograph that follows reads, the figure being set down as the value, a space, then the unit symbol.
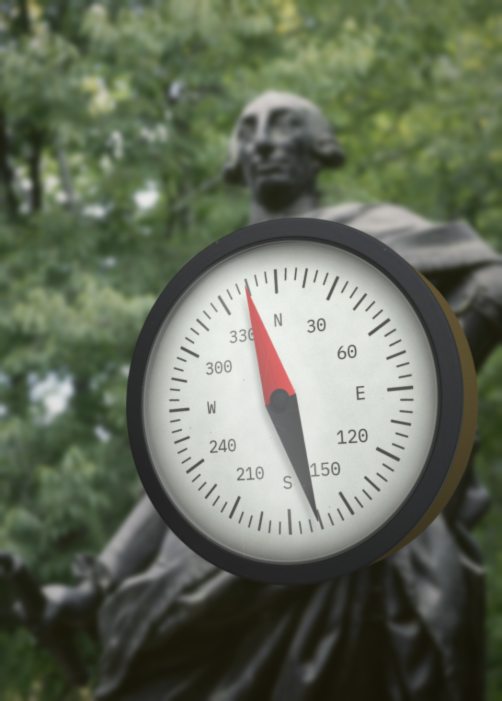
345 °
